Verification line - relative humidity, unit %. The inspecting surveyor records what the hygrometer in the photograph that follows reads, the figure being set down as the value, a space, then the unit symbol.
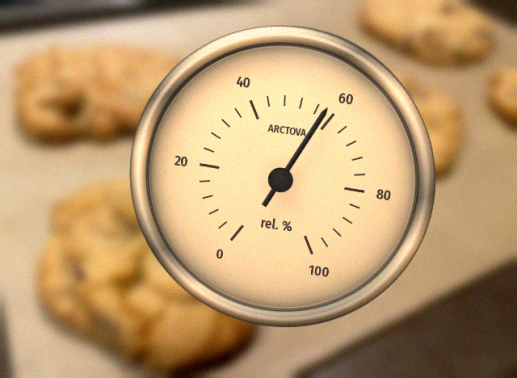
58 %
